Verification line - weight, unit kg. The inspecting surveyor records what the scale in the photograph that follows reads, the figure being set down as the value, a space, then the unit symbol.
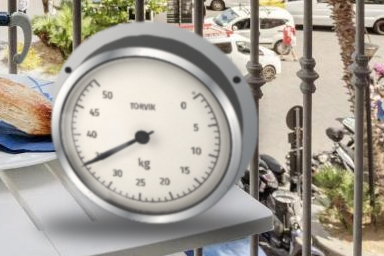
35 kg
